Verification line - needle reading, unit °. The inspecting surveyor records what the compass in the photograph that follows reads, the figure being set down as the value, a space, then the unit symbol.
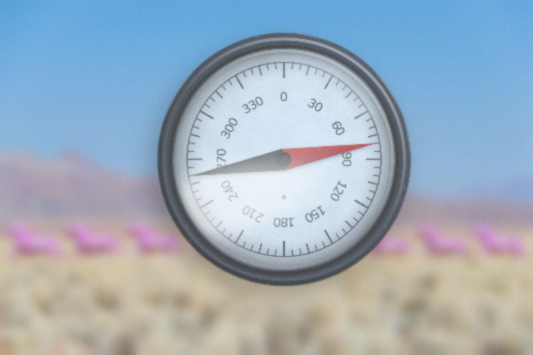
80 °
